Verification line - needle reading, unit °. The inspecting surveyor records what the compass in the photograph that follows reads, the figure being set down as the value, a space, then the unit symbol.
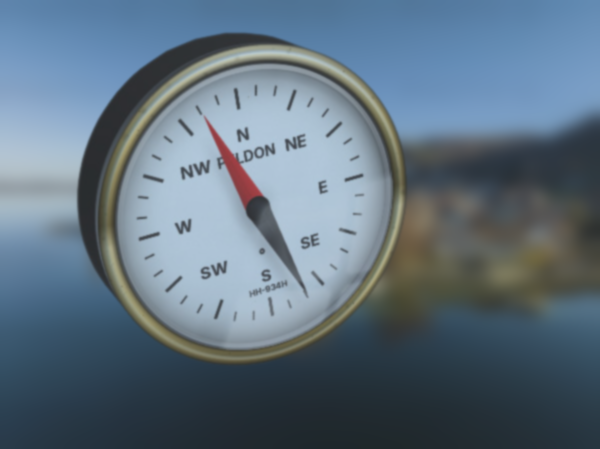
340 °
